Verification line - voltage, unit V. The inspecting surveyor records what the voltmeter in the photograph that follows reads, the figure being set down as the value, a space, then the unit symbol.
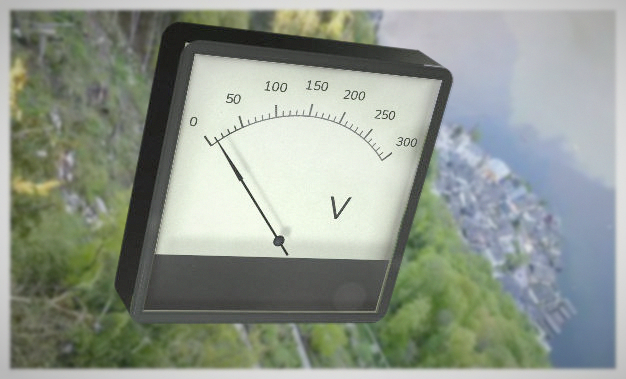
10 V
